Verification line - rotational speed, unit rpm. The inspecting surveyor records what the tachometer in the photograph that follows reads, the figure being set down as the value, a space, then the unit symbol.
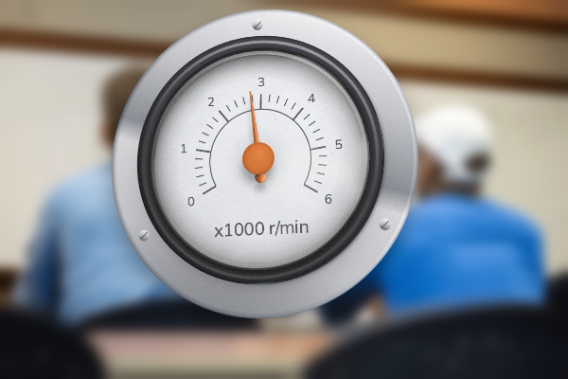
2800 rpm
